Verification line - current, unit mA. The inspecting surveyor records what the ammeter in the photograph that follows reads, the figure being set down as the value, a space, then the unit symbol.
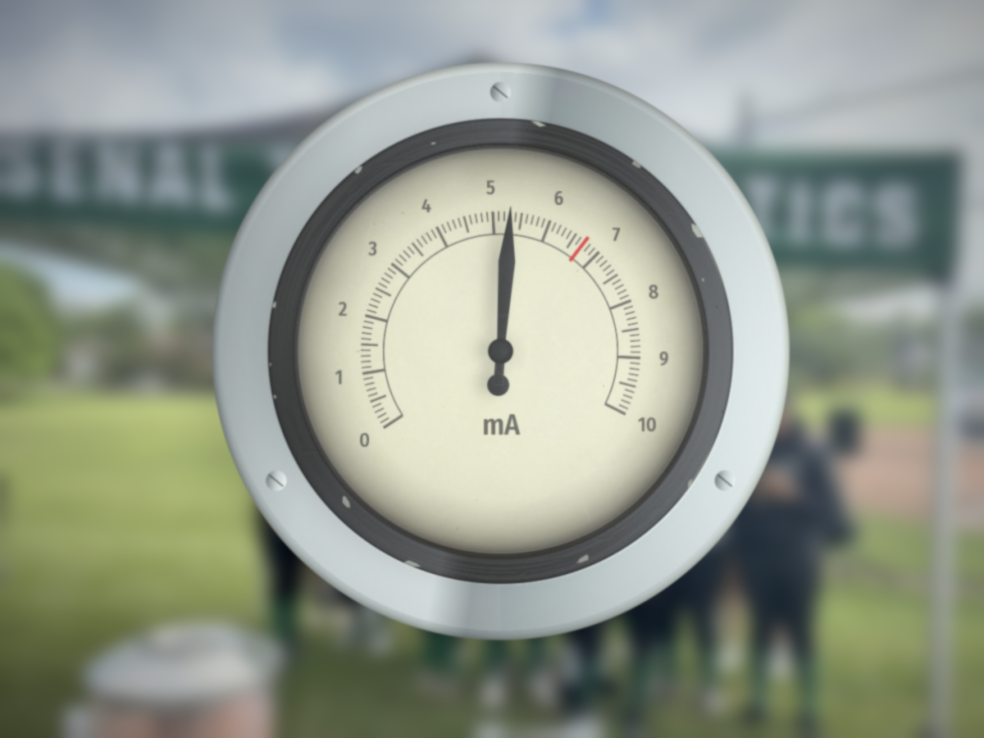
5.3 mA
